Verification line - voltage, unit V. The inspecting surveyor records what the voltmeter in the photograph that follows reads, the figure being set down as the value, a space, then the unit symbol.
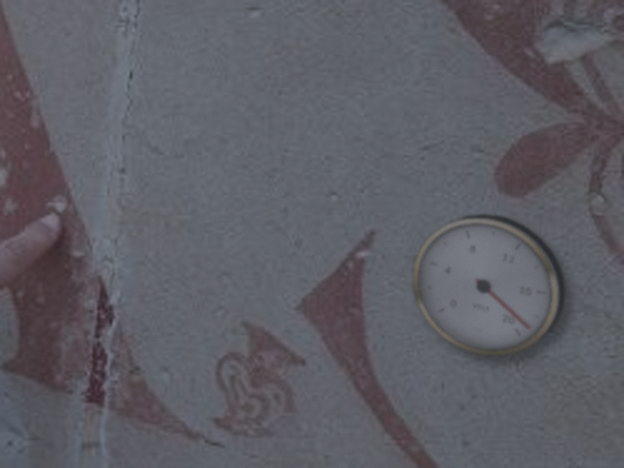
19 V
